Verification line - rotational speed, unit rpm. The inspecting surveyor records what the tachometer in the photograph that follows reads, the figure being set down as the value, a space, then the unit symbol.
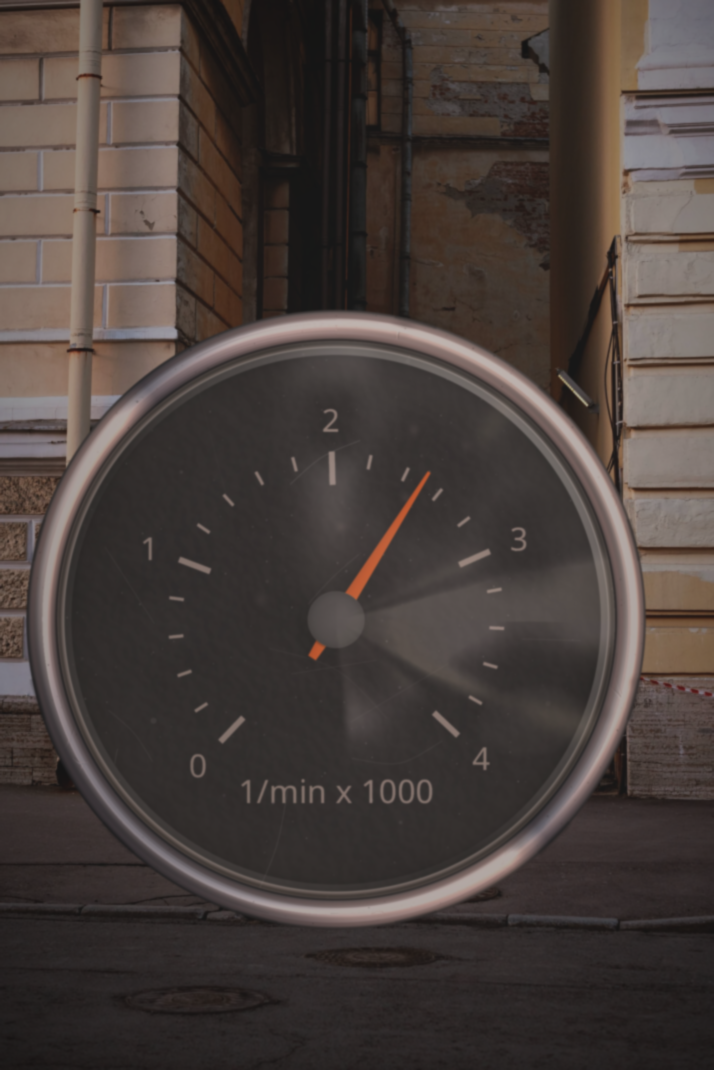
2500 rpm
